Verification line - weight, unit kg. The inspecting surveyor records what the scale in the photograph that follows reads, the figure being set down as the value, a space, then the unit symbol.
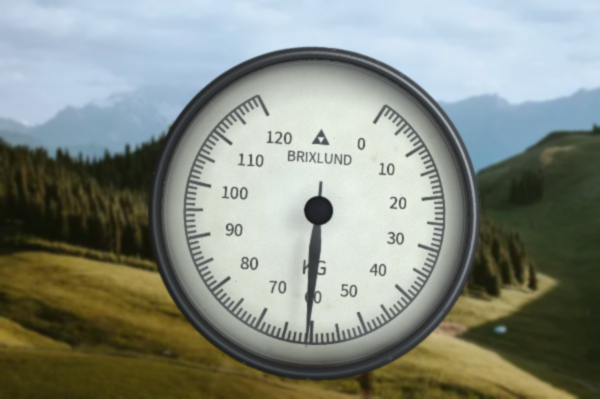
61 kg
